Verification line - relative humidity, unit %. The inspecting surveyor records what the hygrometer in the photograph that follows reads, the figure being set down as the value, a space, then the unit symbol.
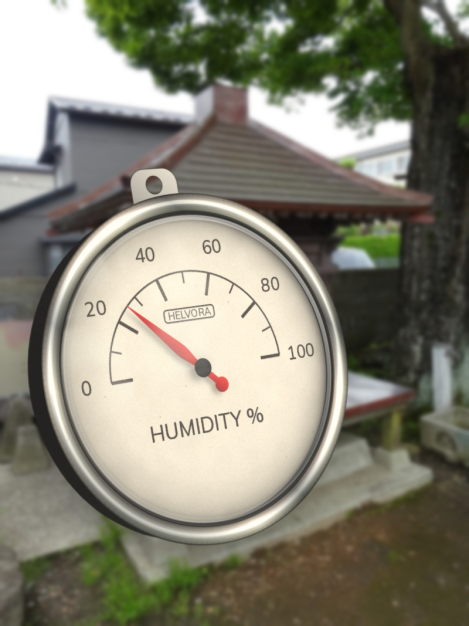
25 %
